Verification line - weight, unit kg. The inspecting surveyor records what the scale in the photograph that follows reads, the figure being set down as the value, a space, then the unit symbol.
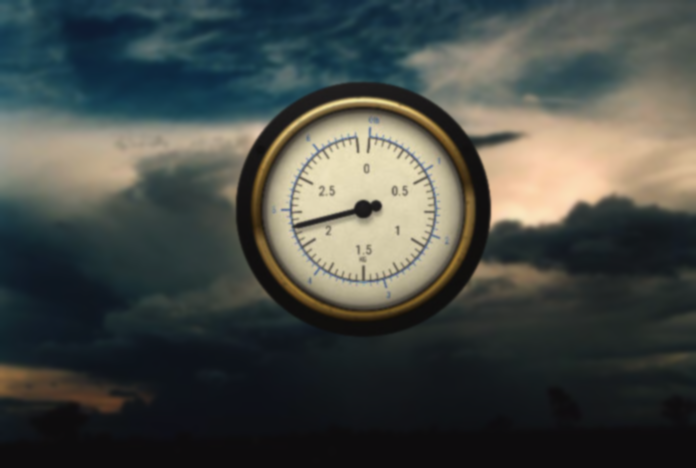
2.15 kg
